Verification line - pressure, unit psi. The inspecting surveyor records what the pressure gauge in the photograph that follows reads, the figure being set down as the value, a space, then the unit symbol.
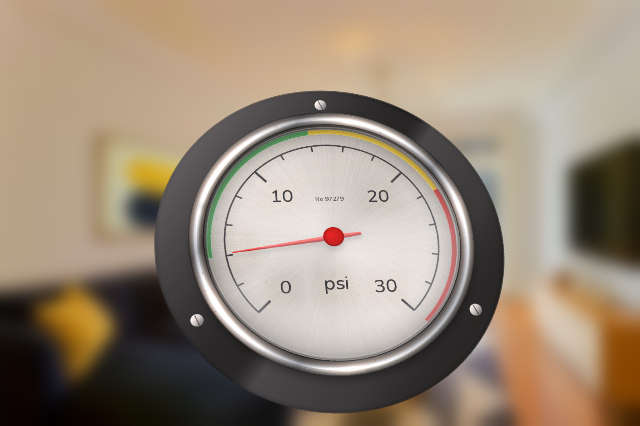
4 psi
